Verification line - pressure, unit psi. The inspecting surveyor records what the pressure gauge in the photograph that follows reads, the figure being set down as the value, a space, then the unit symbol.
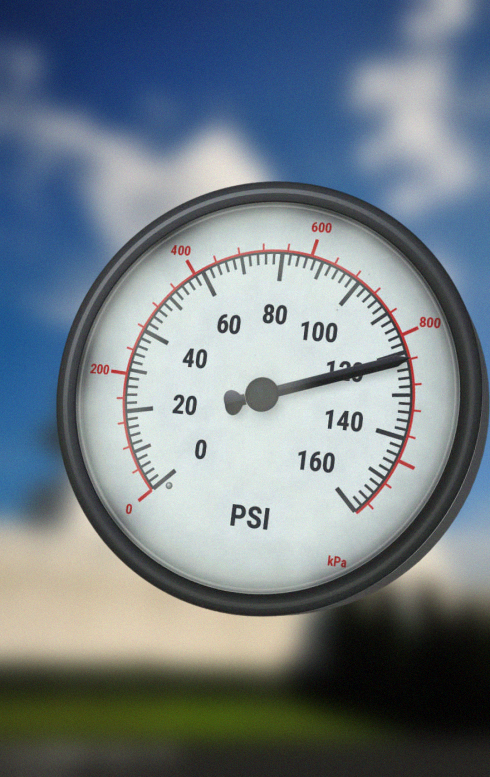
122 psi
